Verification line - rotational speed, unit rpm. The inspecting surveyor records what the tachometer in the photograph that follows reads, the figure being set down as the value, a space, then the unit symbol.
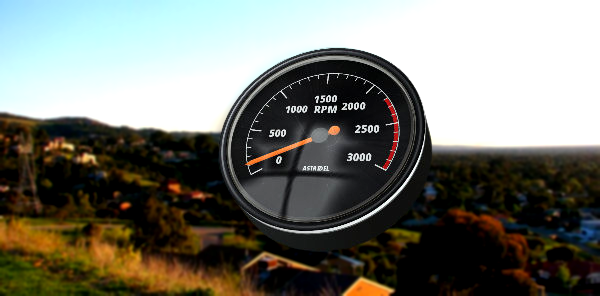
100 rpm
